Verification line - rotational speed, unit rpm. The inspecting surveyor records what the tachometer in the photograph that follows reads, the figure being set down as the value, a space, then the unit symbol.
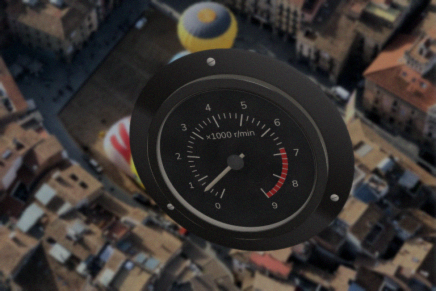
600 rpm
